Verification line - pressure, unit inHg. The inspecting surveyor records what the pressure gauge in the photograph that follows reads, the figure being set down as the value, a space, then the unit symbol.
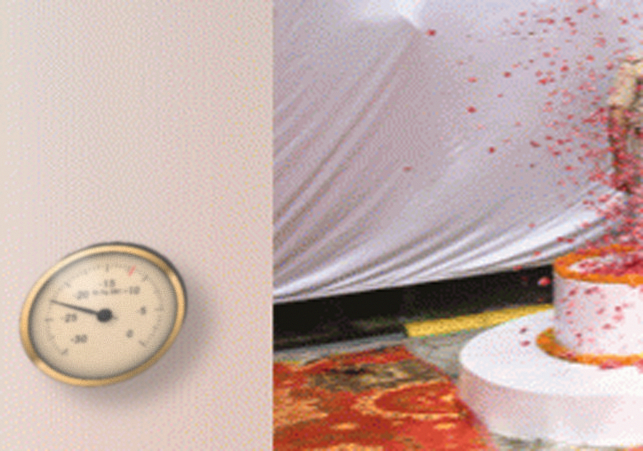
-22.5 inHg
